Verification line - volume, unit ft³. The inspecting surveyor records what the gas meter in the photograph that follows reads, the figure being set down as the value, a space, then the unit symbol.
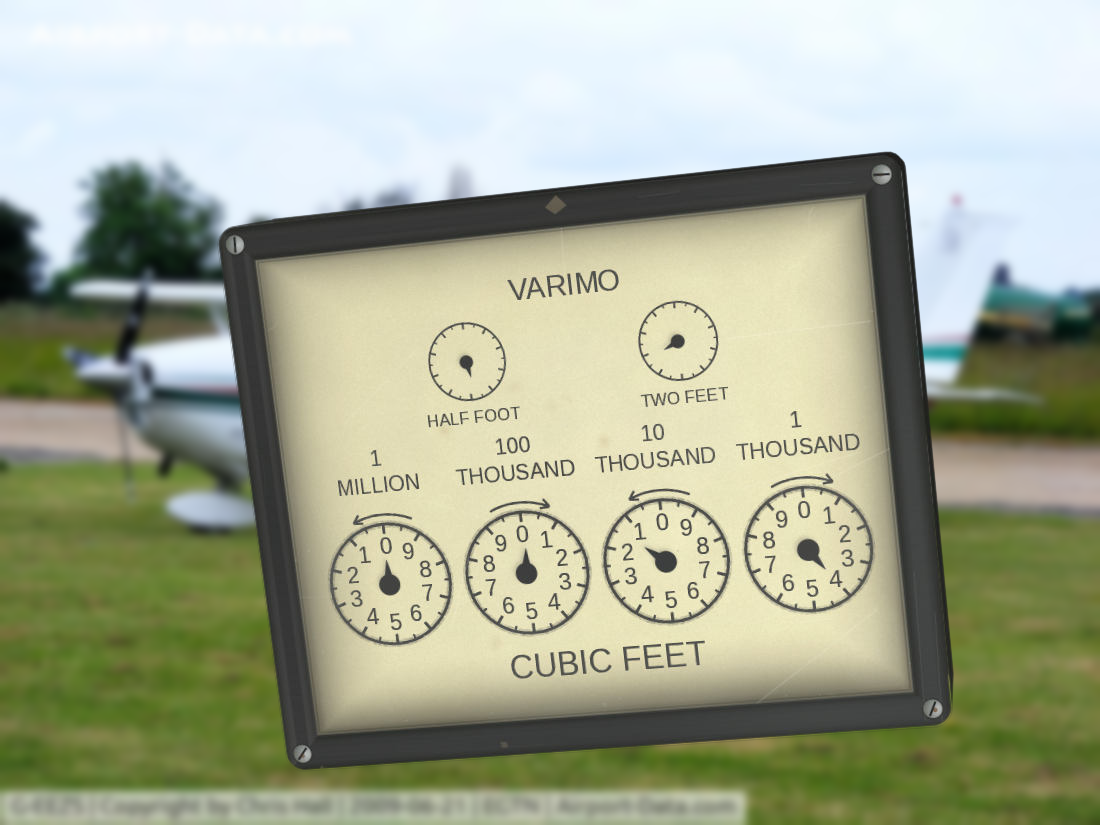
1400 ft³
